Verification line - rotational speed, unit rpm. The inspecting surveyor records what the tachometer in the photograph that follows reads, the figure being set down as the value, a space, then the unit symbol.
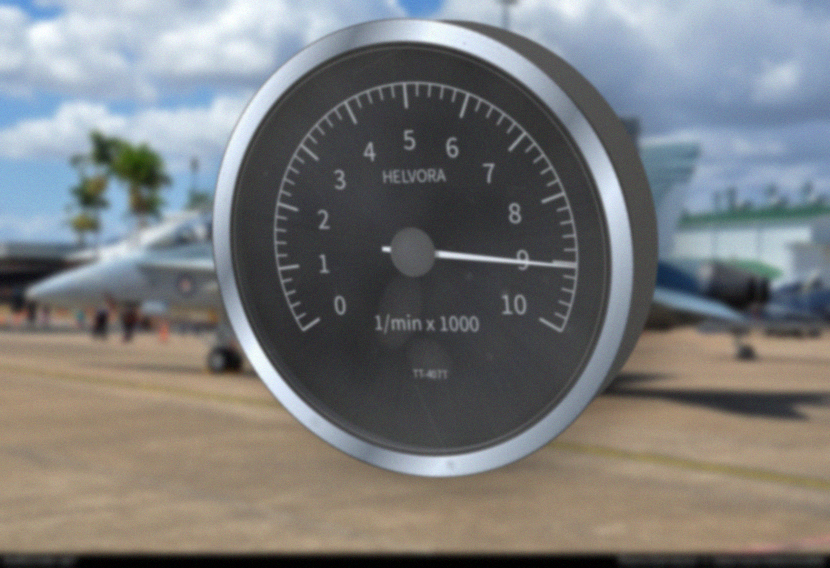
9000 rpm
